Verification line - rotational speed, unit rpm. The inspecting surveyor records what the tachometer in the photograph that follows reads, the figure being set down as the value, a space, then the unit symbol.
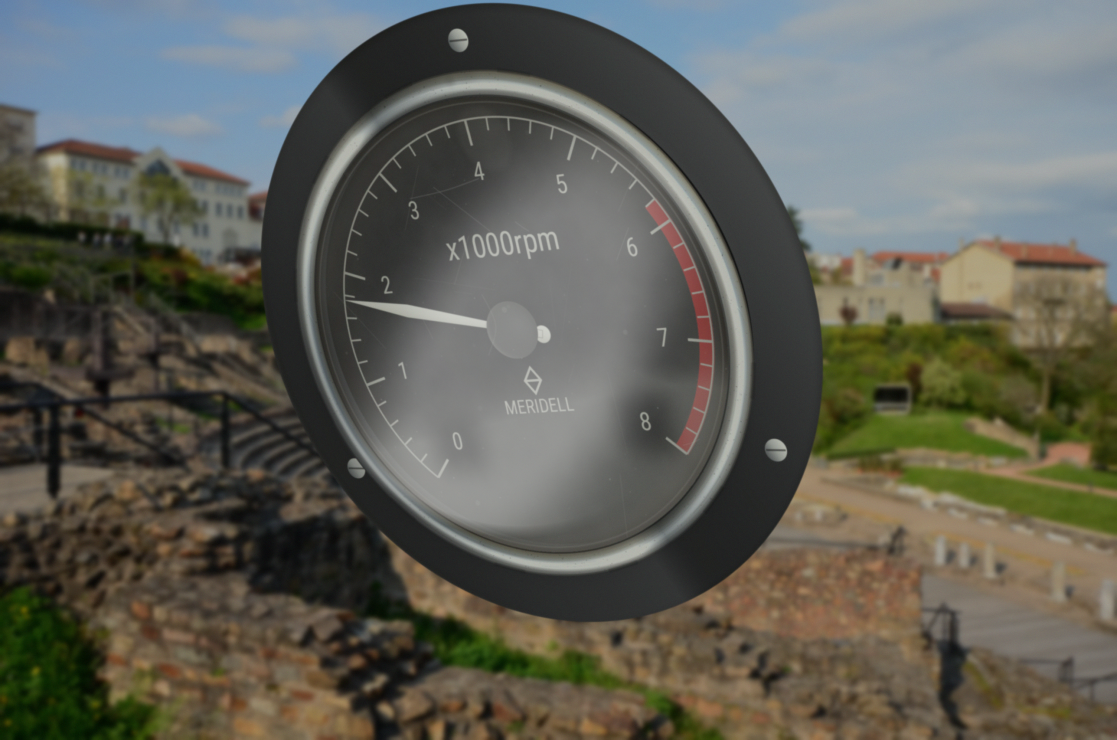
1800 rpm
